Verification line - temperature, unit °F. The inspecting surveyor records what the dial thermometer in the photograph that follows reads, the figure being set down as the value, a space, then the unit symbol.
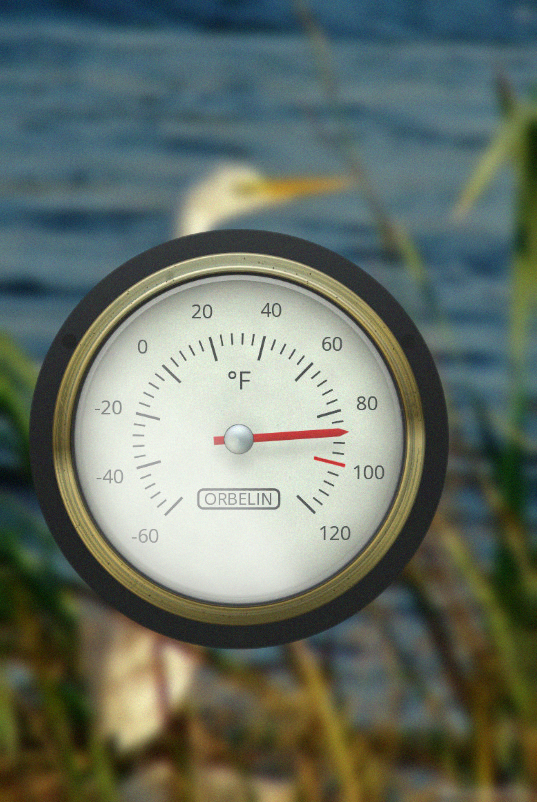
88 °F
